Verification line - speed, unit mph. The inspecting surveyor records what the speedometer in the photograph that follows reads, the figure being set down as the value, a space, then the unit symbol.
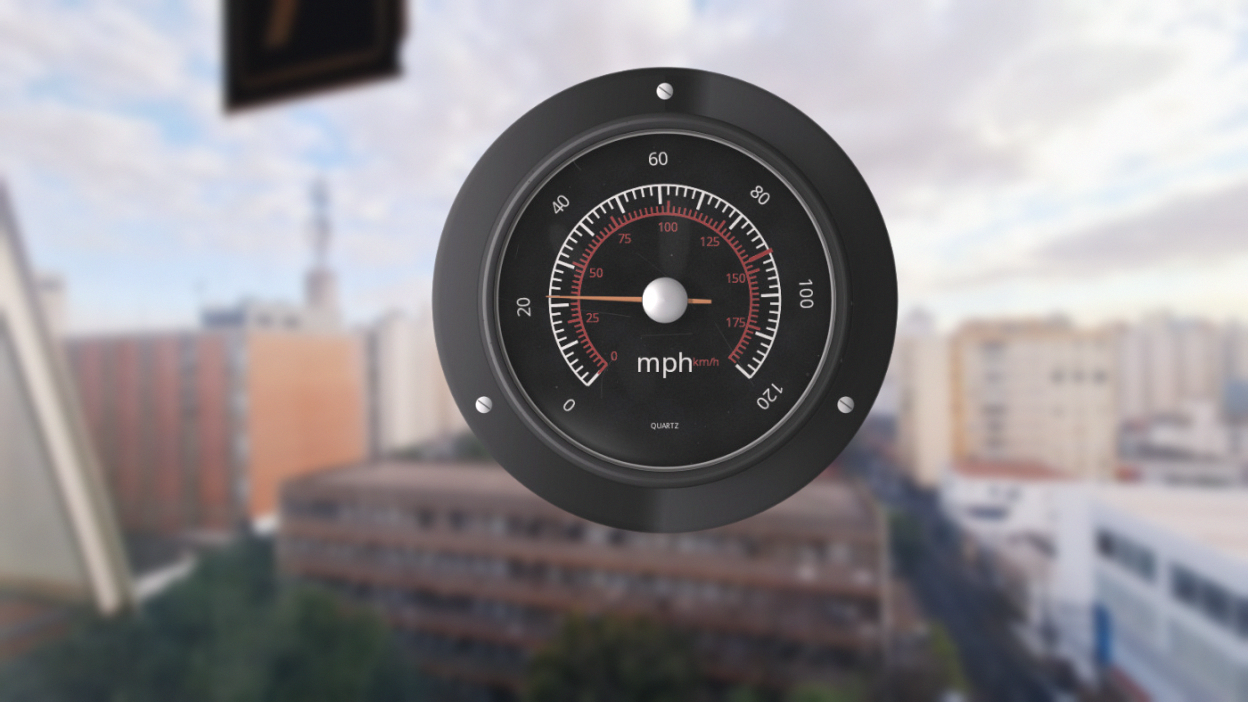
22 mph
